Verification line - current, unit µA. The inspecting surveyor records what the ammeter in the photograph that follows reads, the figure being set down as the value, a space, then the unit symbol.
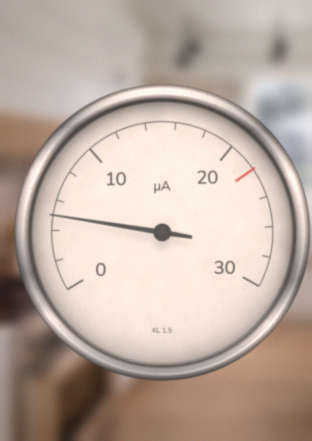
5 µA
